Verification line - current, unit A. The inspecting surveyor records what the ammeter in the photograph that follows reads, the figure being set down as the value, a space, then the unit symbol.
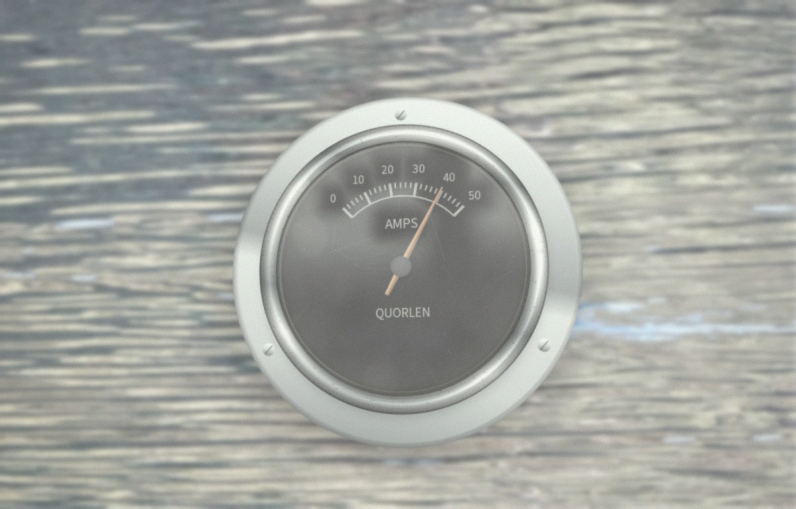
40 A
